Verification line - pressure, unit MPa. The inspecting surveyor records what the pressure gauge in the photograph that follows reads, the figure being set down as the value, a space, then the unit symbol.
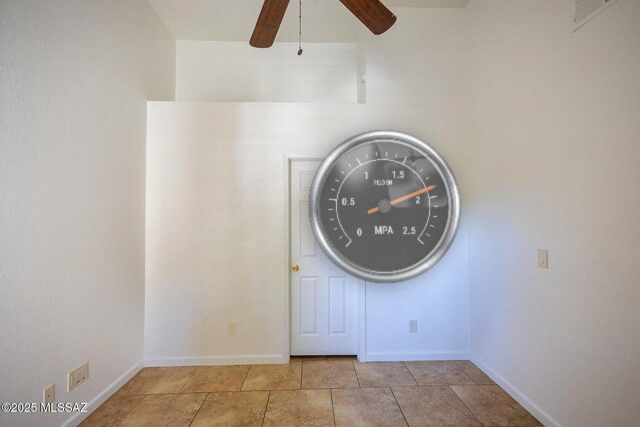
1.9 MPa
